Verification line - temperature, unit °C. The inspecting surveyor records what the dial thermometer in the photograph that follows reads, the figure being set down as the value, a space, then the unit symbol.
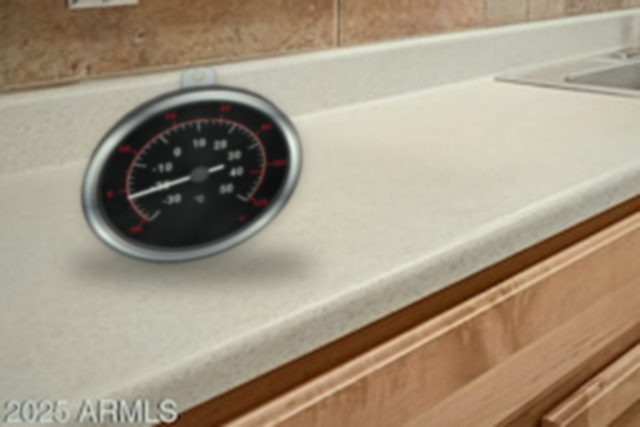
-20 °C
